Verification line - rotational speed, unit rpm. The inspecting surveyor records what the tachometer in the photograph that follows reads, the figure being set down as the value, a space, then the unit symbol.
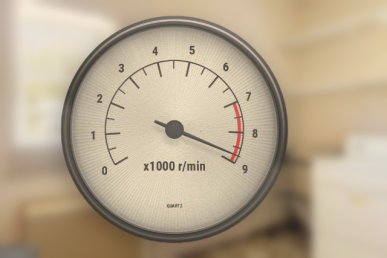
8750 rpm
